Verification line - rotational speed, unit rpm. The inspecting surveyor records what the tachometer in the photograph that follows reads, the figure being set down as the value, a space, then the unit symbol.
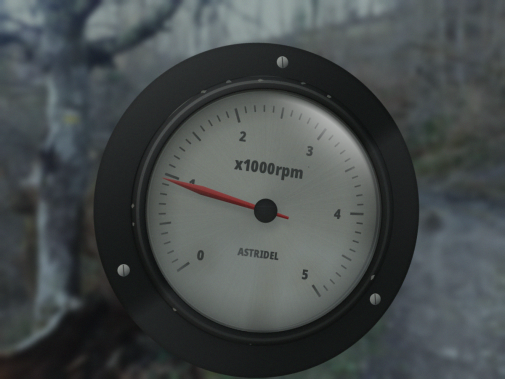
950 rpm
